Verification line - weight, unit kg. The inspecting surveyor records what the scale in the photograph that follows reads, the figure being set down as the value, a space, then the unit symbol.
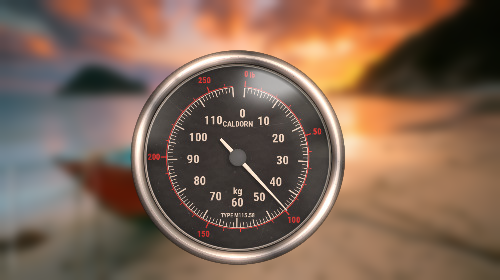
45 kg
